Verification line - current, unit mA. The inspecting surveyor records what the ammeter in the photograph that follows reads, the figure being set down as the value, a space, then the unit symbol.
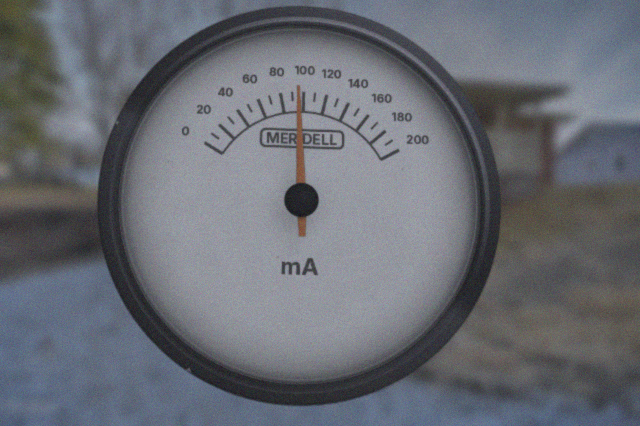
95 mA
